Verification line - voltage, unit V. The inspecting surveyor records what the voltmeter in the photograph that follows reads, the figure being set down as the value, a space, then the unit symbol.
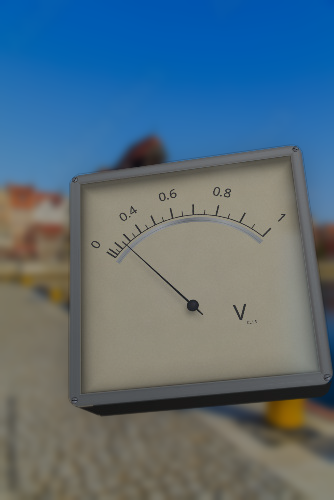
0.25 V
